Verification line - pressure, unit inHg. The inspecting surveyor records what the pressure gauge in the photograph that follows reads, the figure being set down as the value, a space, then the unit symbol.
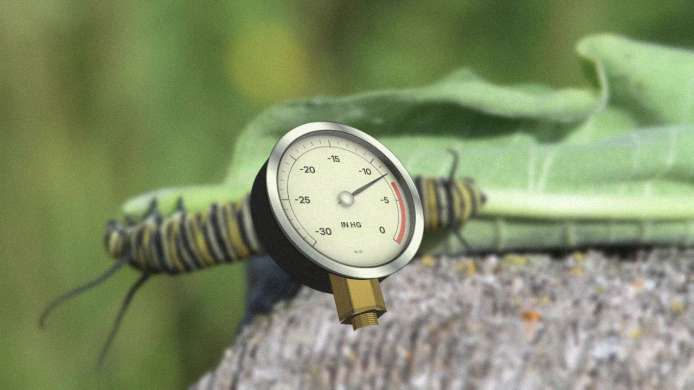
-8 inHg
